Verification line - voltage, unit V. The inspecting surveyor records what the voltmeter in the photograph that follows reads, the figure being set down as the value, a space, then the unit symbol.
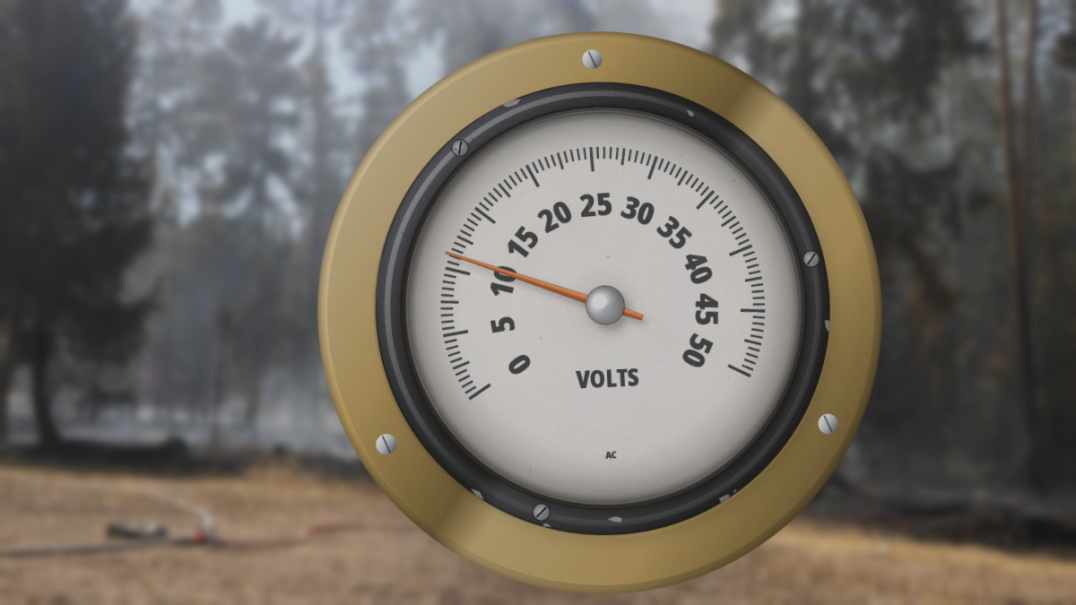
11 V
